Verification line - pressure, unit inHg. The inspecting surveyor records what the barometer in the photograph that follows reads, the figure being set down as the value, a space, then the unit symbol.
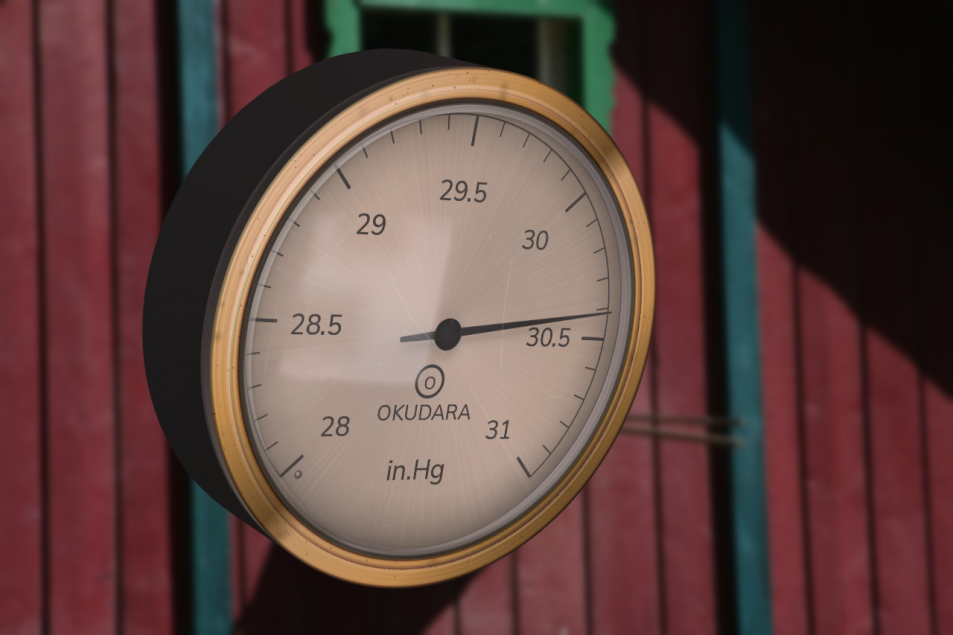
30.4 inHg
